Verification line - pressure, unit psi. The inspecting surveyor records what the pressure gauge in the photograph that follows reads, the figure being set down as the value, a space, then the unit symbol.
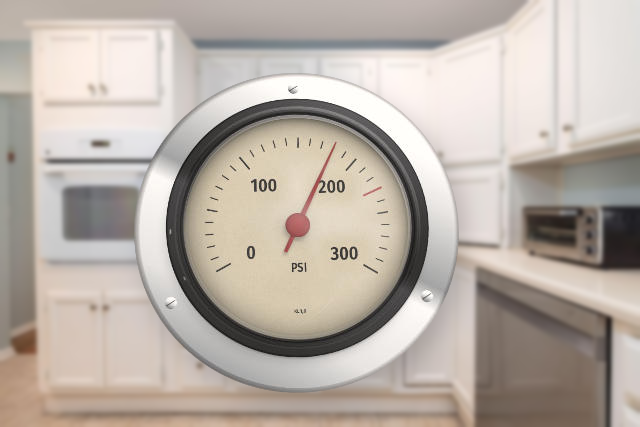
180 psi
